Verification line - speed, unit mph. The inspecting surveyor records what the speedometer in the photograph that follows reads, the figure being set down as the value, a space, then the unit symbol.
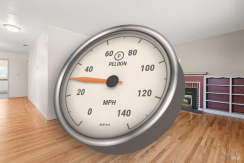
30 mph
